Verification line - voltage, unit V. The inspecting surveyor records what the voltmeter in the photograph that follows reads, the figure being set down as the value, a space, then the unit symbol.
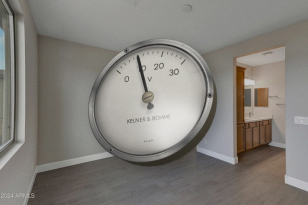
10 V
